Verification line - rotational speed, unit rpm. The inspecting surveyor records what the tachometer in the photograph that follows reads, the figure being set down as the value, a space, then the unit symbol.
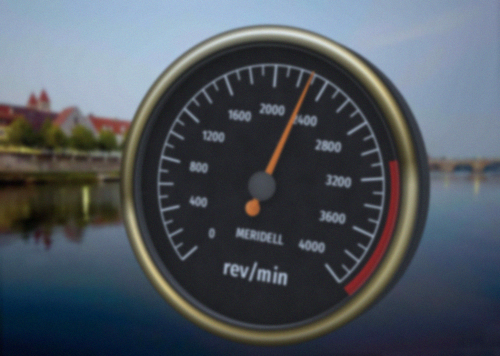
2300 rpm
